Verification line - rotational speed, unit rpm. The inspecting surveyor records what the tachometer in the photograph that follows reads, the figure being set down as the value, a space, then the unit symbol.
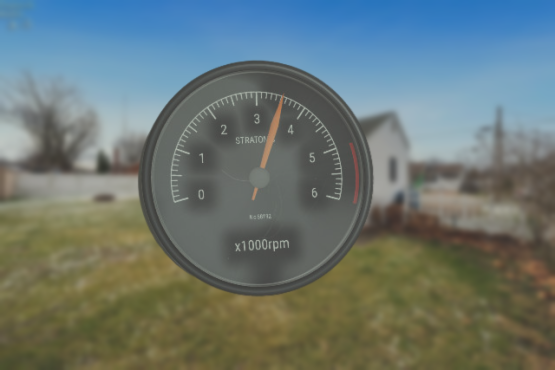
3500 rpm
